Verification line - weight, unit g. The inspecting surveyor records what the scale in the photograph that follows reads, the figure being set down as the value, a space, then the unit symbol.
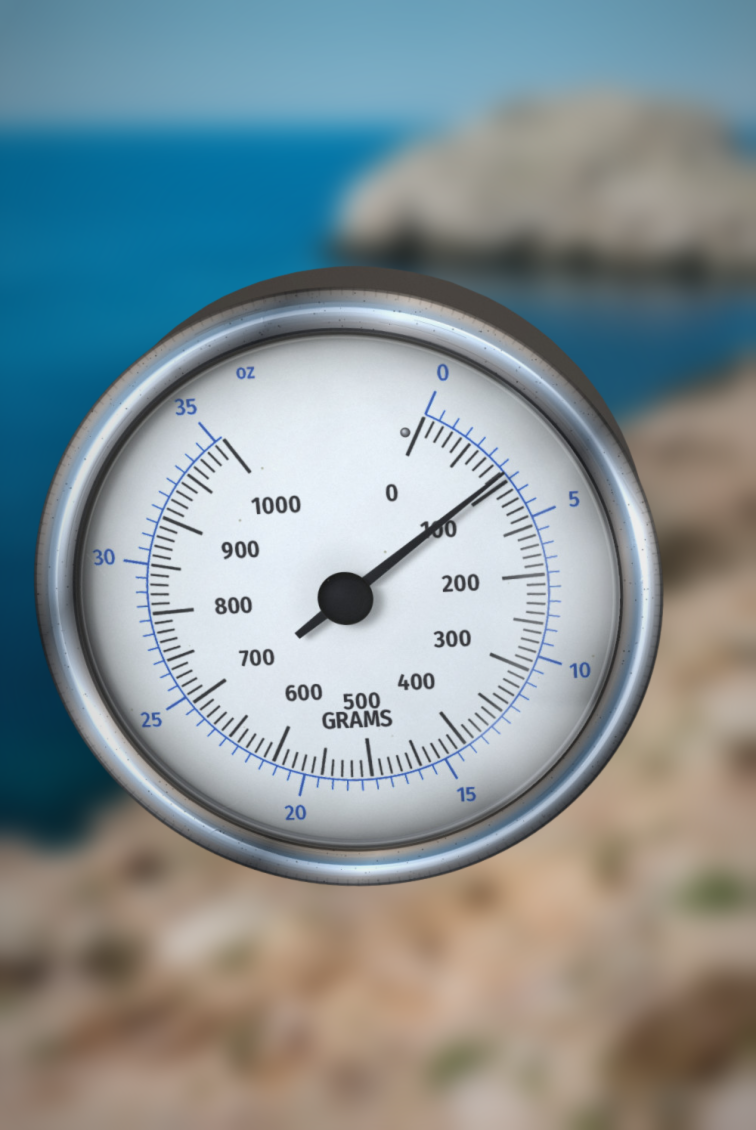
90 g
